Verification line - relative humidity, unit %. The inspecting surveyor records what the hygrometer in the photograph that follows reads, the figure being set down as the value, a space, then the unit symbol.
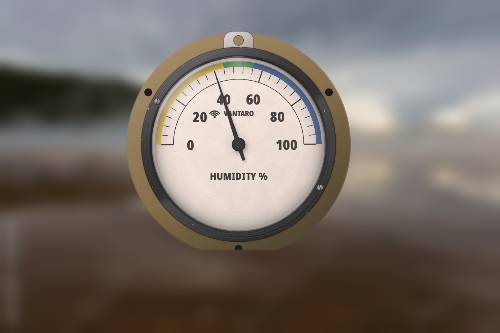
40 %
